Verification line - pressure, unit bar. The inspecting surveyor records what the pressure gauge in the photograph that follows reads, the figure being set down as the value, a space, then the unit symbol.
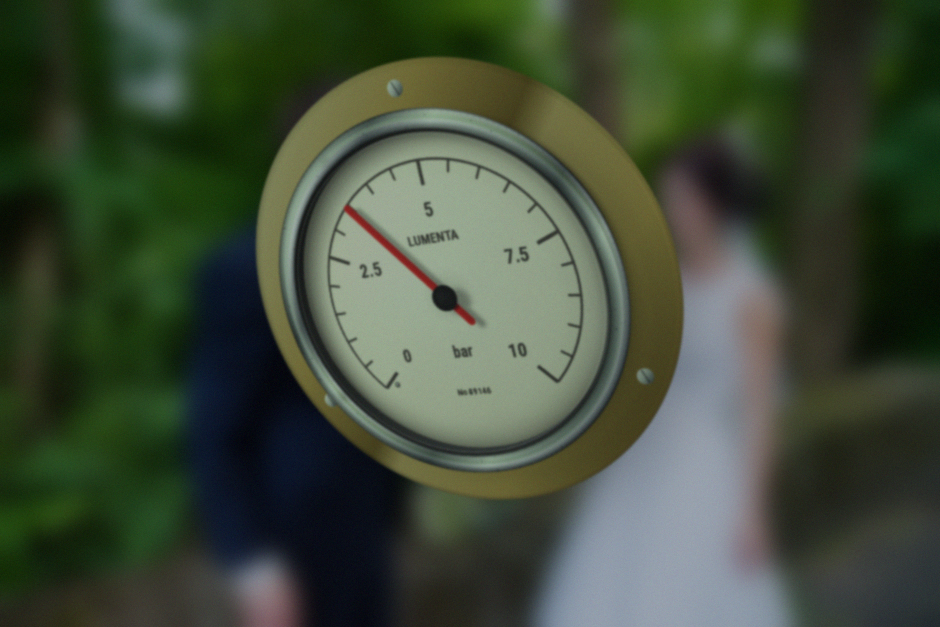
3.5 bar
